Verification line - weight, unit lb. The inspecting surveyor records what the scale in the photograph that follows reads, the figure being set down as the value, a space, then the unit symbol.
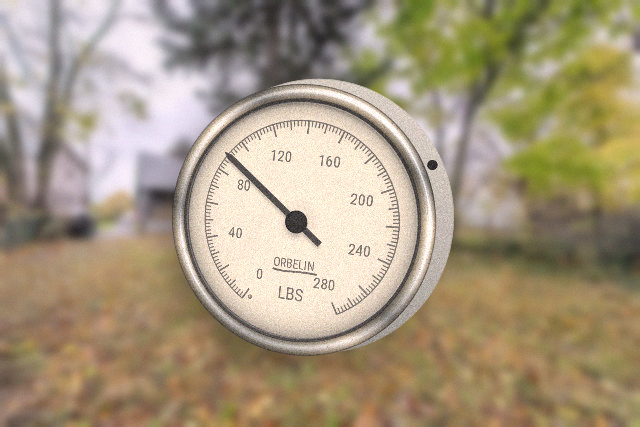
90 lb
